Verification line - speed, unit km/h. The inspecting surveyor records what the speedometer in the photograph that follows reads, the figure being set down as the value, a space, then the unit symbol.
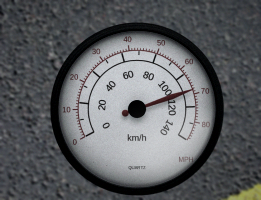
110 km/h
